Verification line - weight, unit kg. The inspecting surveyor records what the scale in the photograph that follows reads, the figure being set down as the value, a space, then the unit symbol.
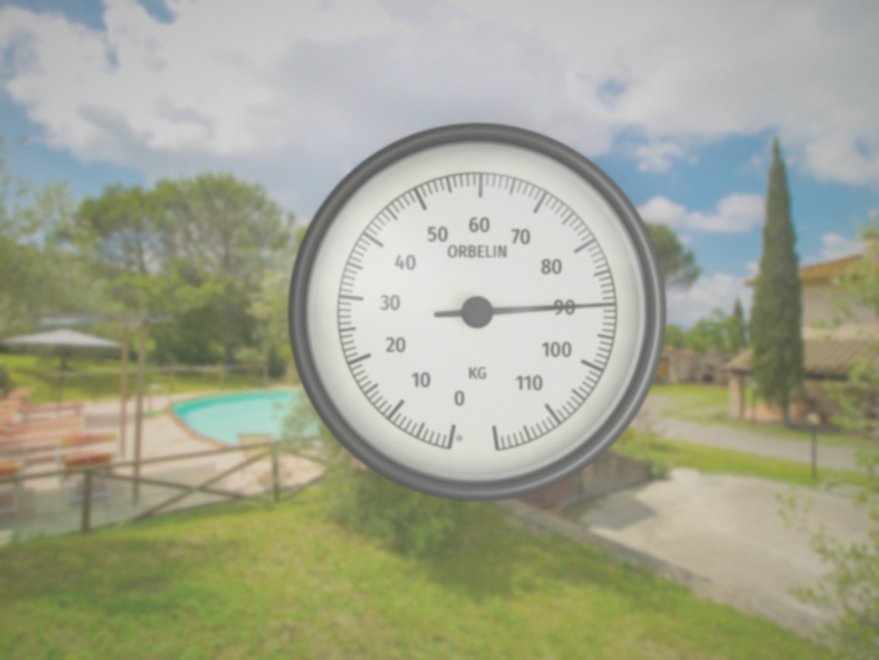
90 kg
